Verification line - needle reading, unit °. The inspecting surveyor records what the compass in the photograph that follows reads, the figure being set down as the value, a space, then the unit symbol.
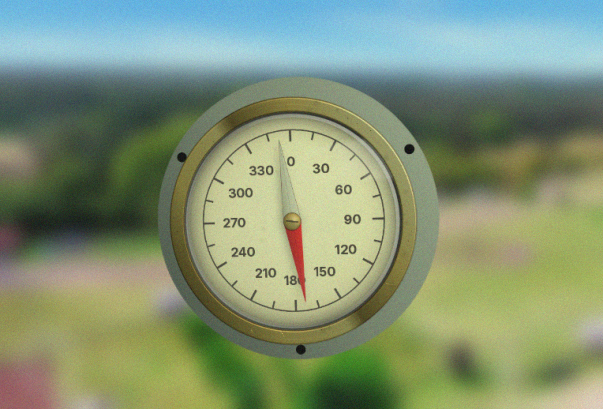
172.5 °
